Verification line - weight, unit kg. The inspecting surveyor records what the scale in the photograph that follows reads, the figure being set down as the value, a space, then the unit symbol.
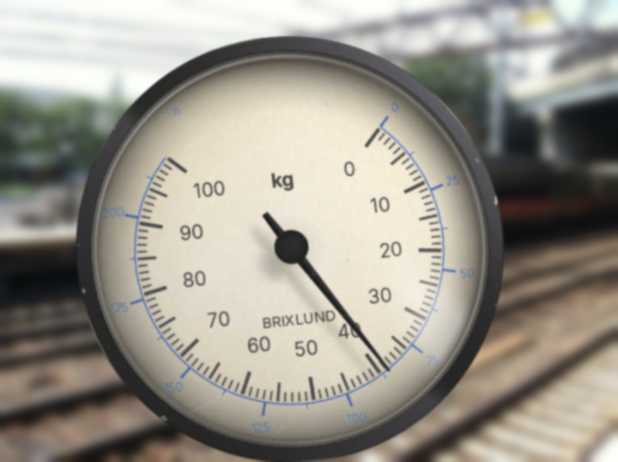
39 kg
